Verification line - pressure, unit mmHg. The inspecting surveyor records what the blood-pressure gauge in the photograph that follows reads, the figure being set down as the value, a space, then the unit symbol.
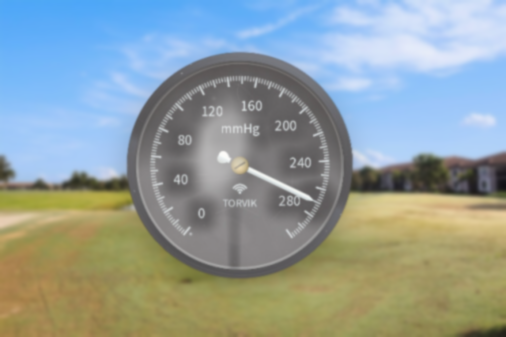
270 mmHg
